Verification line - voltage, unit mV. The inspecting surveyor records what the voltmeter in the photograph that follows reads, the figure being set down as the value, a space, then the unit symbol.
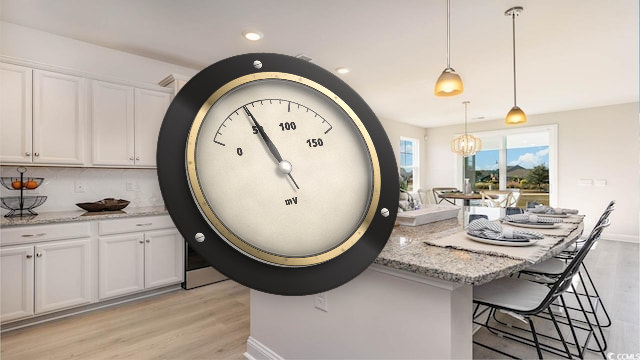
50 mV
